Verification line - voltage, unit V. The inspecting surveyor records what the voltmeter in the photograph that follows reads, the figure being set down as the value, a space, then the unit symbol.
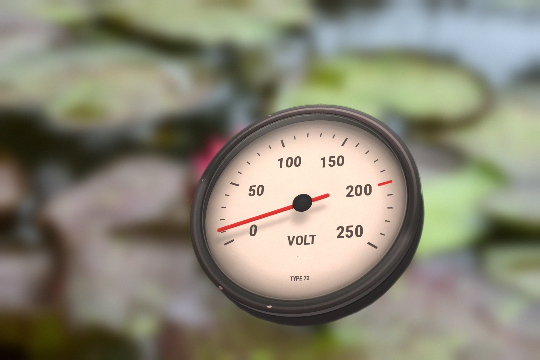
10 V
